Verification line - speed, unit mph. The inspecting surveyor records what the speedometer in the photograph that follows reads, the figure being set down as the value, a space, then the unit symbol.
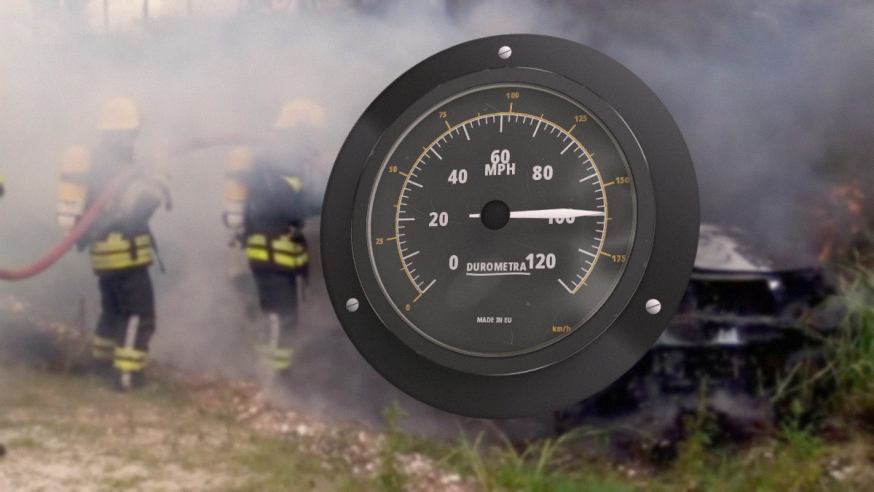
100 mph
